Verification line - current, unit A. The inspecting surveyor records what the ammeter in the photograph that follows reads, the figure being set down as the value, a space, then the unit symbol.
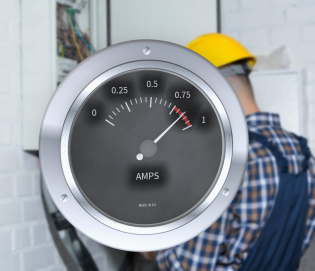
0.85 A
